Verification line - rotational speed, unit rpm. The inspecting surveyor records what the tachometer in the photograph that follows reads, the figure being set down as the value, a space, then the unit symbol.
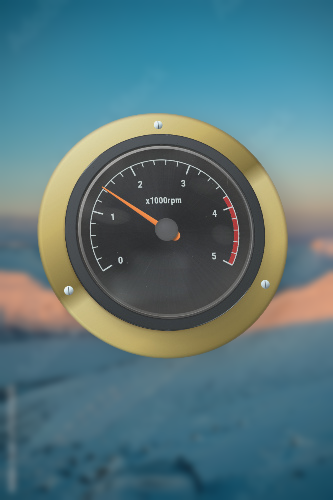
1400 rpm
